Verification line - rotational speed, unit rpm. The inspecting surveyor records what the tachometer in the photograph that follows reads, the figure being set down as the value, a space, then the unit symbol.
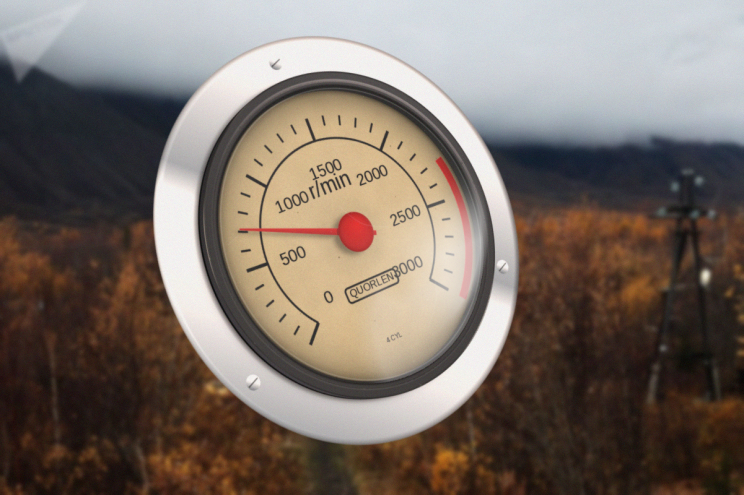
700 rpm
